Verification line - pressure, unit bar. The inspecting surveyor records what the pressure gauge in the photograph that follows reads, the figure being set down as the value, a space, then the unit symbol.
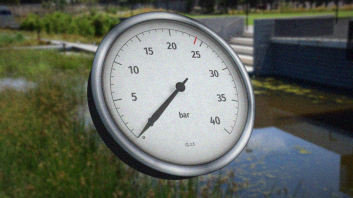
0 bar
